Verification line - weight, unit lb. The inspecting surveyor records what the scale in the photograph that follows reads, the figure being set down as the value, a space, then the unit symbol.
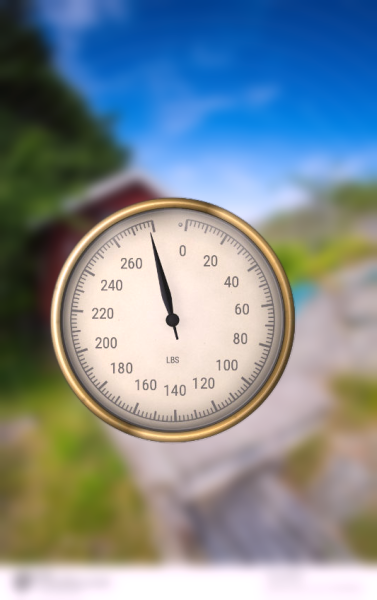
278 lb
